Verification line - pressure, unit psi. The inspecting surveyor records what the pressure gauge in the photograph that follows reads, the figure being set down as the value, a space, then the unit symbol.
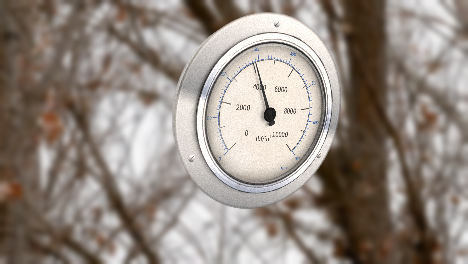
4000 psi
